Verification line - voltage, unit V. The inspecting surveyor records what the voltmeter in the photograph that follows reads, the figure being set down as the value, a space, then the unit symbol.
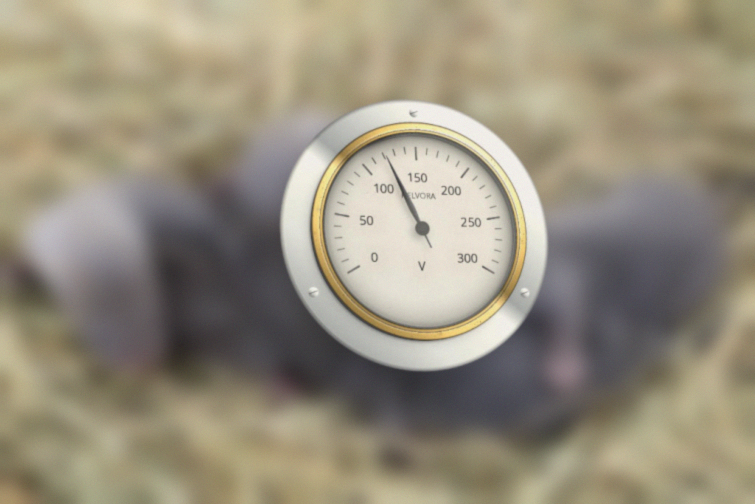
120 V
